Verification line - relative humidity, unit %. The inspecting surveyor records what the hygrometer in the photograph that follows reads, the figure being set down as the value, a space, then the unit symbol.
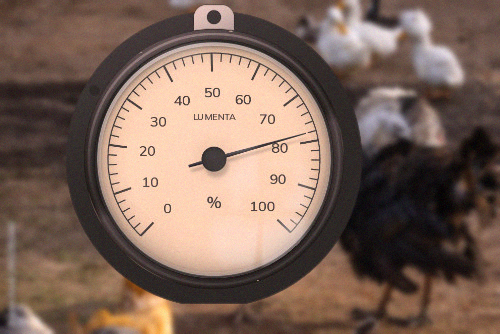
78 %
